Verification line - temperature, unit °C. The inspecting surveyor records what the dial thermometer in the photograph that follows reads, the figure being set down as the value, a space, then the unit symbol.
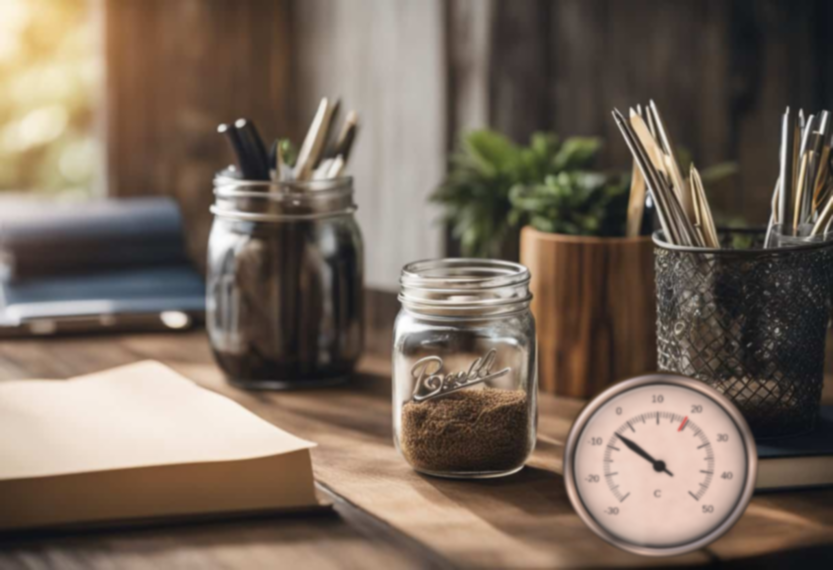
-5 °C
